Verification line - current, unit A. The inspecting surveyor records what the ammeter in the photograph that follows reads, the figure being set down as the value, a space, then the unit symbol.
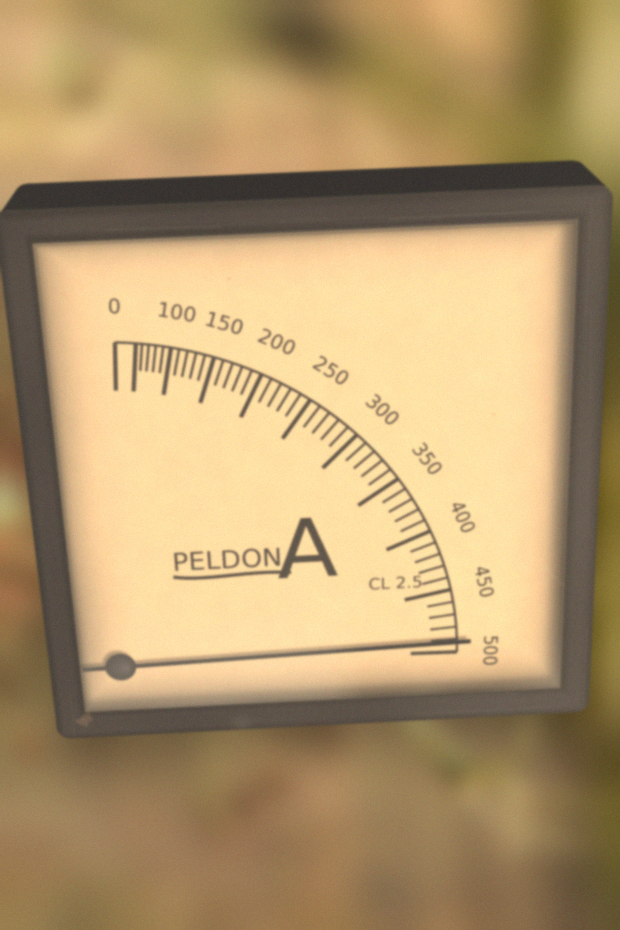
490 A
